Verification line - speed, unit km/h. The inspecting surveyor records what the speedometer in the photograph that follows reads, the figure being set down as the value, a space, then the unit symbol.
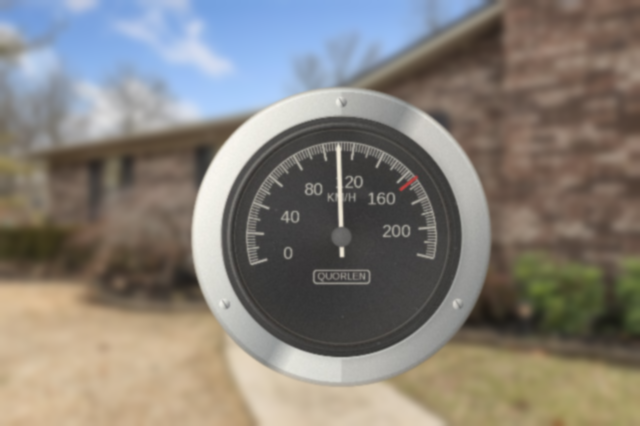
110 km/h
